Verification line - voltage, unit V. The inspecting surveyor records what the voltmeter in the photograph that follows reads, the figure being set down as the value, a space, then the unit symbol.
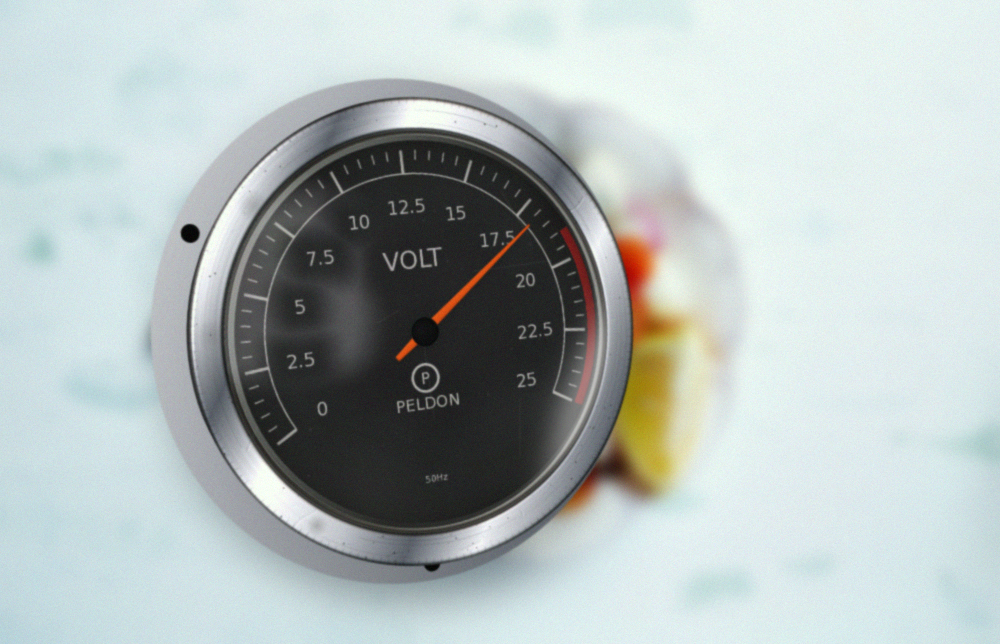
18 V
